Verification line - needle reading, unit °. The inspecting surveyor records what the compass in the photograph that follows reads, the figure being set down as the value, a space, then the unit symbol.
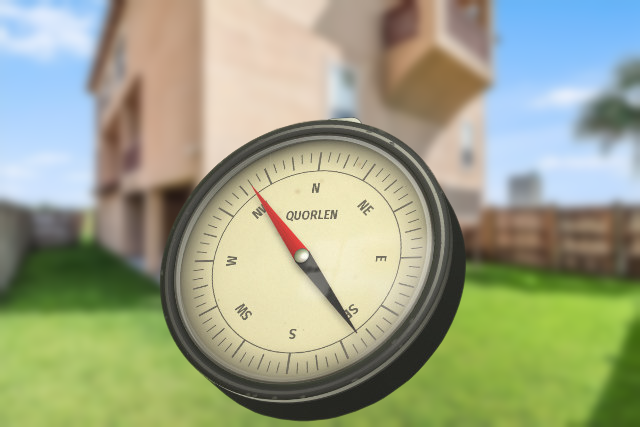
320 °
